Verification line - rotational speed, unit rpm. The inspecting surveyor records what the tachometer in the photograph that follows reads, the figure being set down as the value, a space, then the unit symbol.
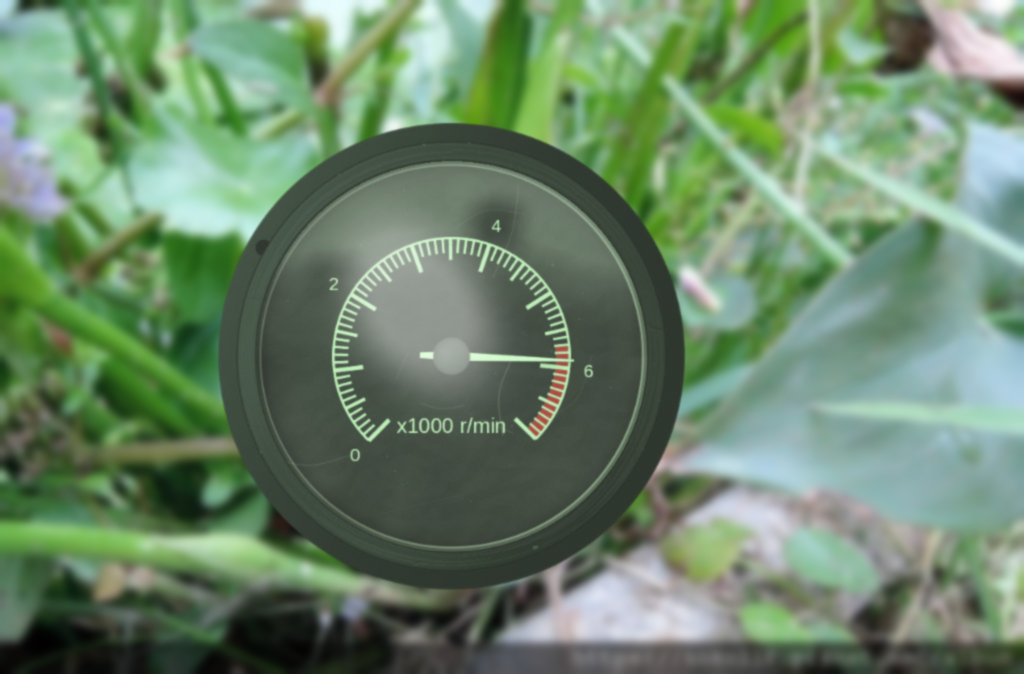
5900 rpm
